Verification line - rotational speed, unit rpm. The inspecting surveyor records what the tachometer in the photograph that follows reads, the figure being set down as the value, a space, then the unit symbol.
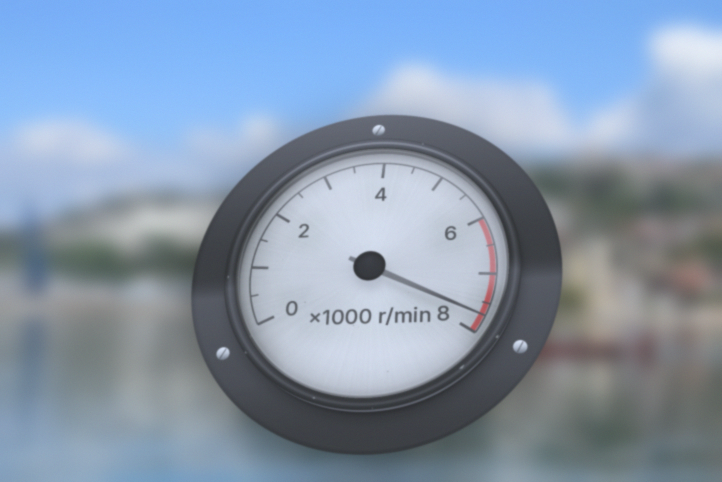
7750 rpm
